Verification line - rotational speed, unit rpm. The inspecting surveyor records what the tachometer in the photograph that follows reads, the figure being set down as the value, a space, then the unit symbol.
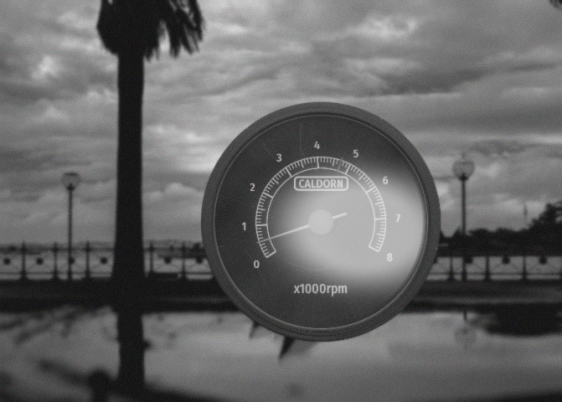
500 rpm
